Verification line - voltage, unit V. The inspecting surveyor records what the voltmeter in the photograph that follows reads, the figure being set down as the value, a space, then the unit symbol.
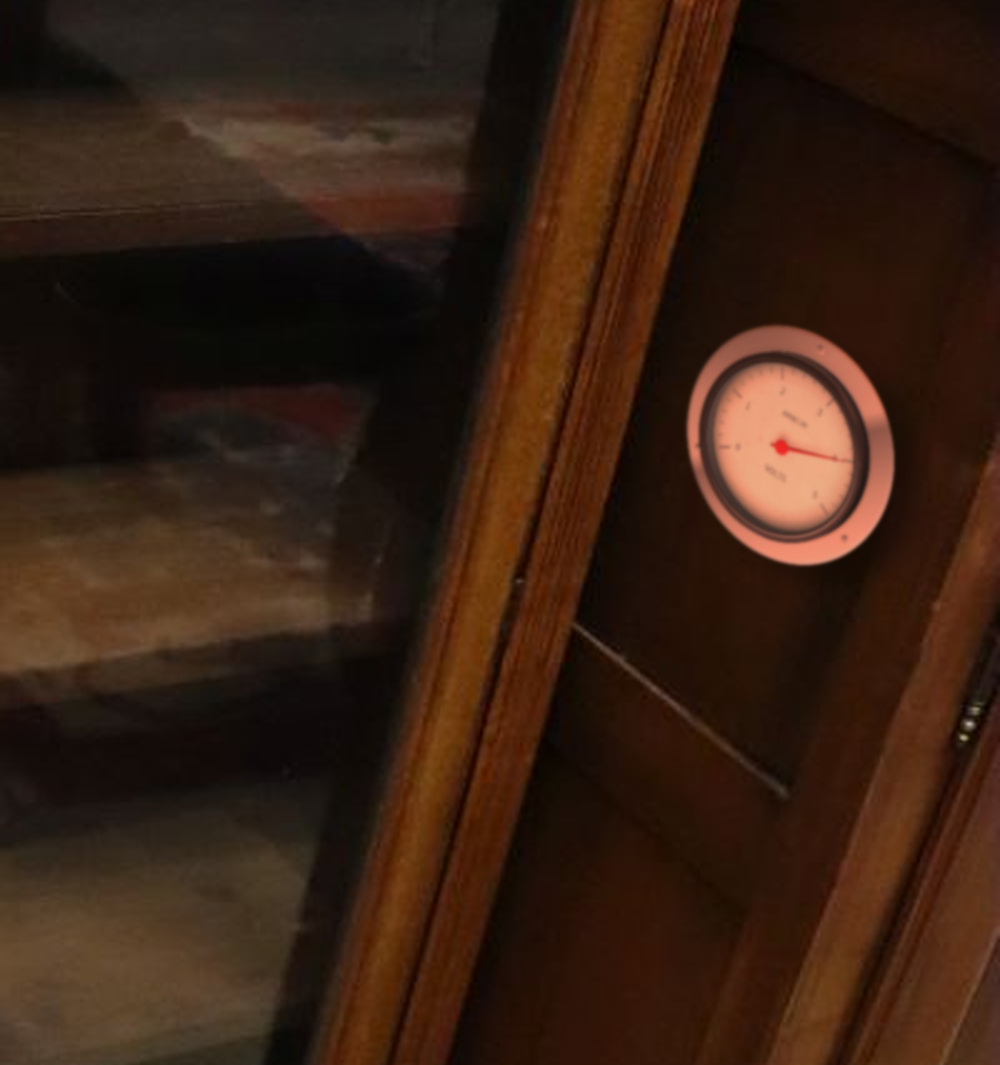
4 V
